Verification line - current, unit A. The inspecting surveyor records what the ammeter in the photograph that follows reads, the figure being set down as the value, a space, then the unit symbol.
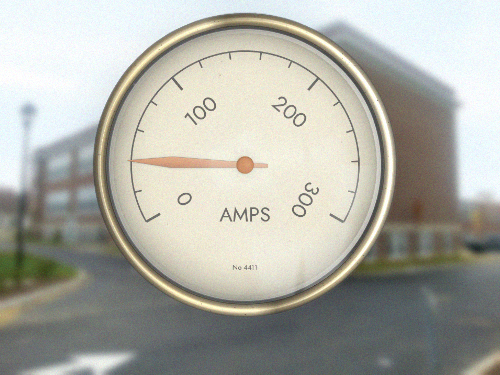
40 A
